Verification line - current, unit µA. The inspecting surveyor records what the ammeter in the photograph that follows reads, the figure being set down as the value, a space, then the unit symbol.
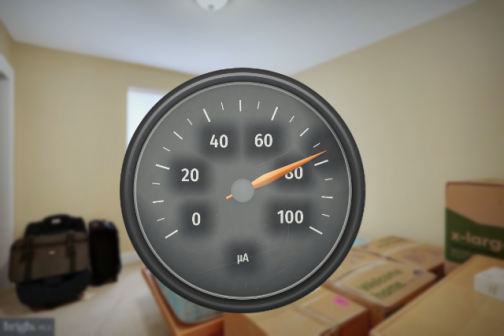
77.5 µA
